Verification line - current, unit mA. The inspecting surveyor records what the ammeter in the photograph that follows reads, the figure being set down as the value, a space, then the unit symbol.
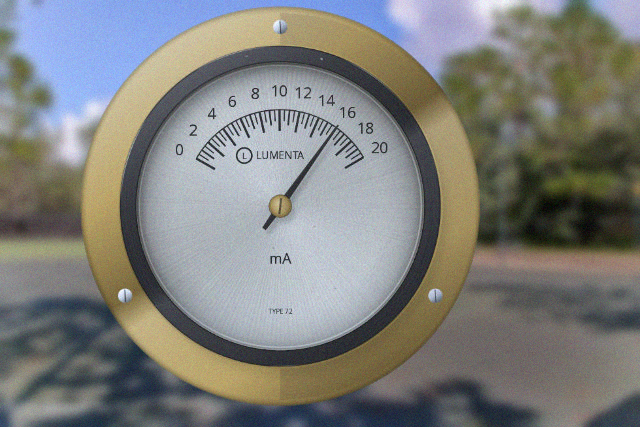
16 mA
